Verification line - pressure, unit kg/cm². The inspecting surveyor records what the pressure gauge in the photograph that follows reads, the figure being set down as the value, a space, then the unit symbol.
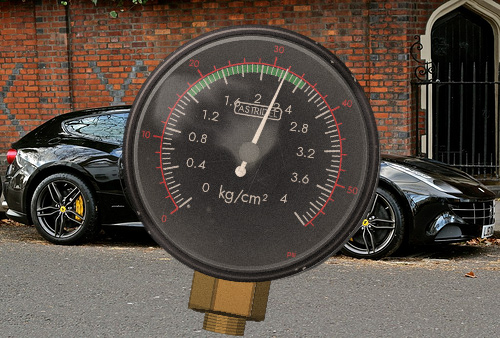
2.25 kg/cm²
